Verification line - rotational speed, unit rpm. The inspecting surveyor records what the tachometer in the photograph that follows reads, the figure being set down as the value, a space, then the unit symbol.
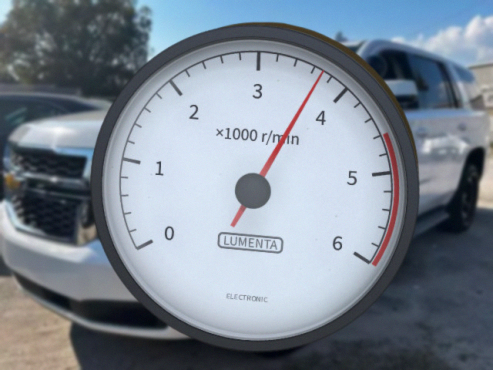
3700 rpm
